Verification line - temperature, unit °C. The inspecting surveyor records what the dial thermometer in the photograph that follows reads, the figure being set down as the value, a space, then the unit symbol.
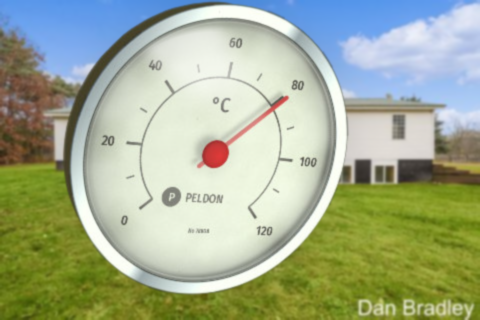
80 °C
